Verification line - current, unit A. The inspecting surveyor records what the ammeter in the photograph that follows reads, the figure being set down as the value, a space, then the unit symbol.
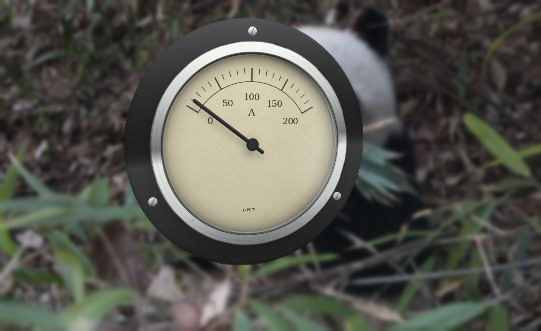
10 A
